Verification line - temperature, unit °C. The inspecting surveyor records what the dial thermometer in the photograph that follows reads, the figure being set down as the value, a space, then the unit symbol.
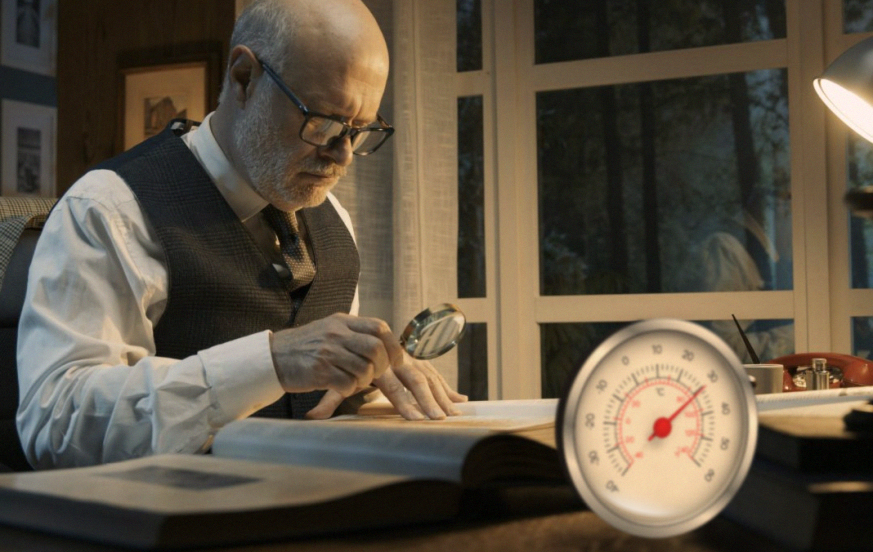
30 °C
